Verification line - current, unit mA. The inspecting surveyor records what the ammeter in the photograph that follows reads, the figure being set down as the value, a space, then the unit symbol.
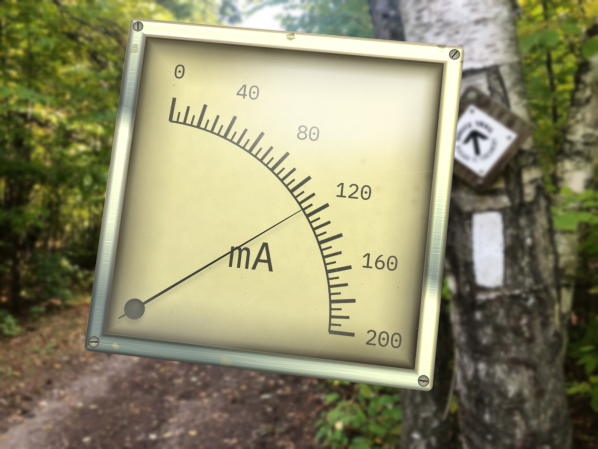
115 mA
